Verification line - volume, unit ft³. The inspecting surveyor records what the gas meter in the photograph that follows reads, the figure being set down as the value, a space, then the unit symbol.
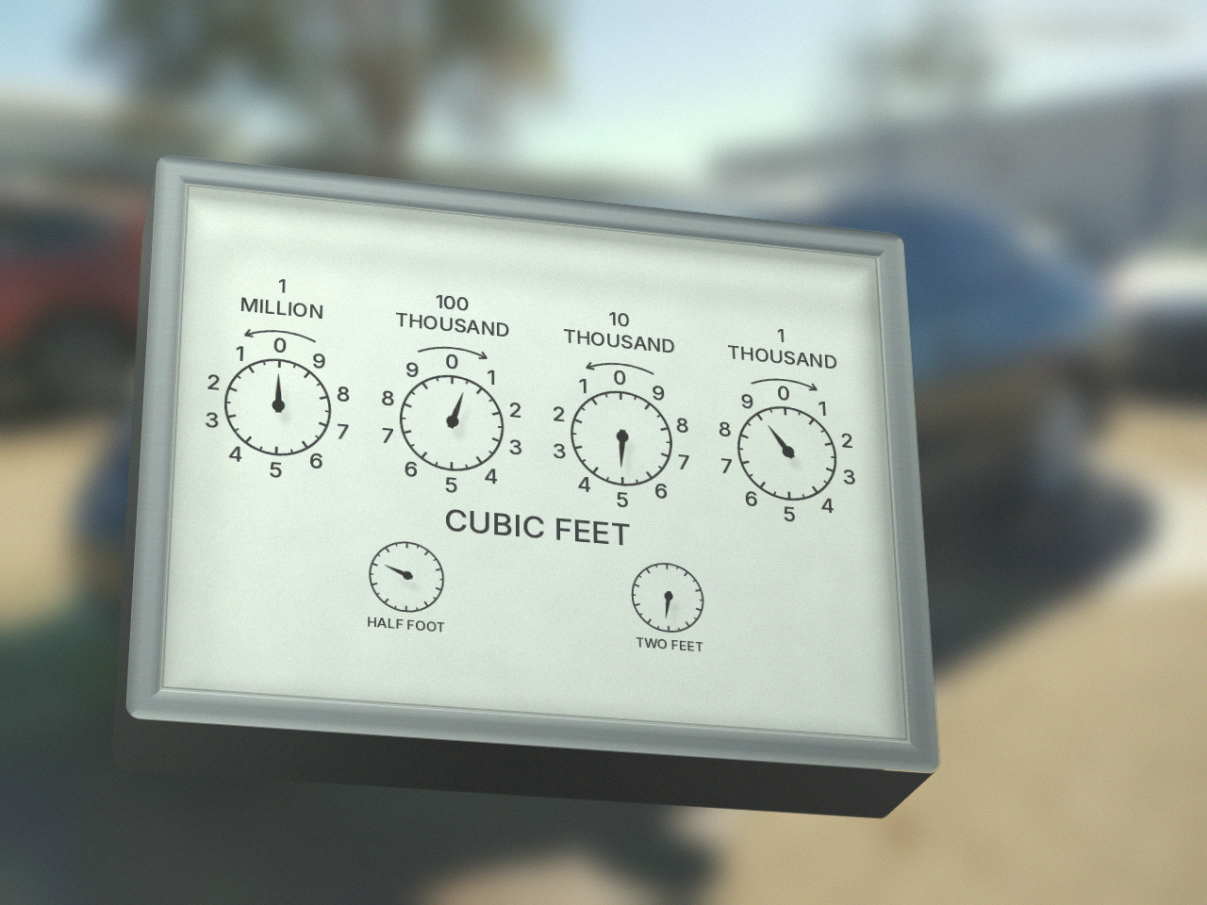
4900 ft³
